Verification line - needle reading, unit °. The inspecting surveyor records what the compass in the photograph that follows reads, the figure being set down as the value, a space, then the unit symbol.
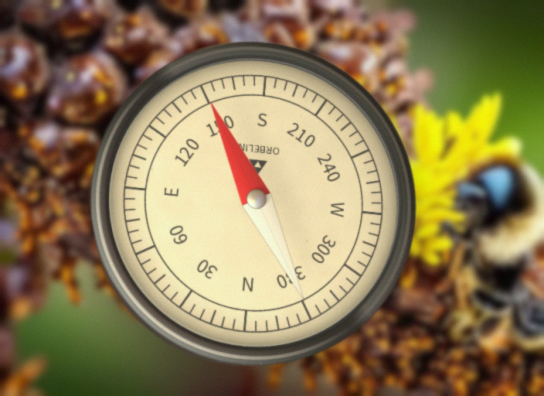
150 °
